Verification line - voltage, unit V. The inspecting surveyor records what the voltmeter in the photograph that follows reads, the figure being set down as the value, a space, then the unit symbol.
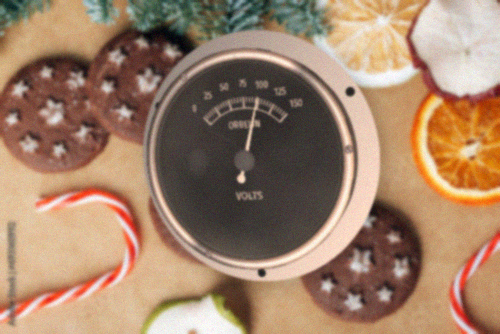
100 V
